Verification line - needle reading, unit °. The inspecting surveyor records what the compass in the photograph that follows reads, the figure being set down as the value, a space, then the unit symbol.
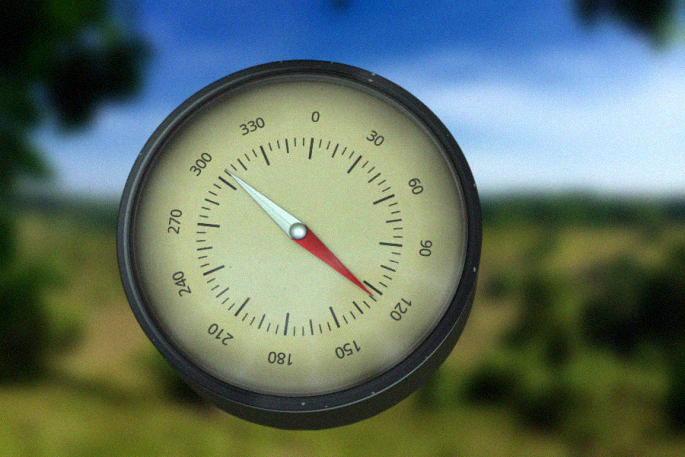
125 °
